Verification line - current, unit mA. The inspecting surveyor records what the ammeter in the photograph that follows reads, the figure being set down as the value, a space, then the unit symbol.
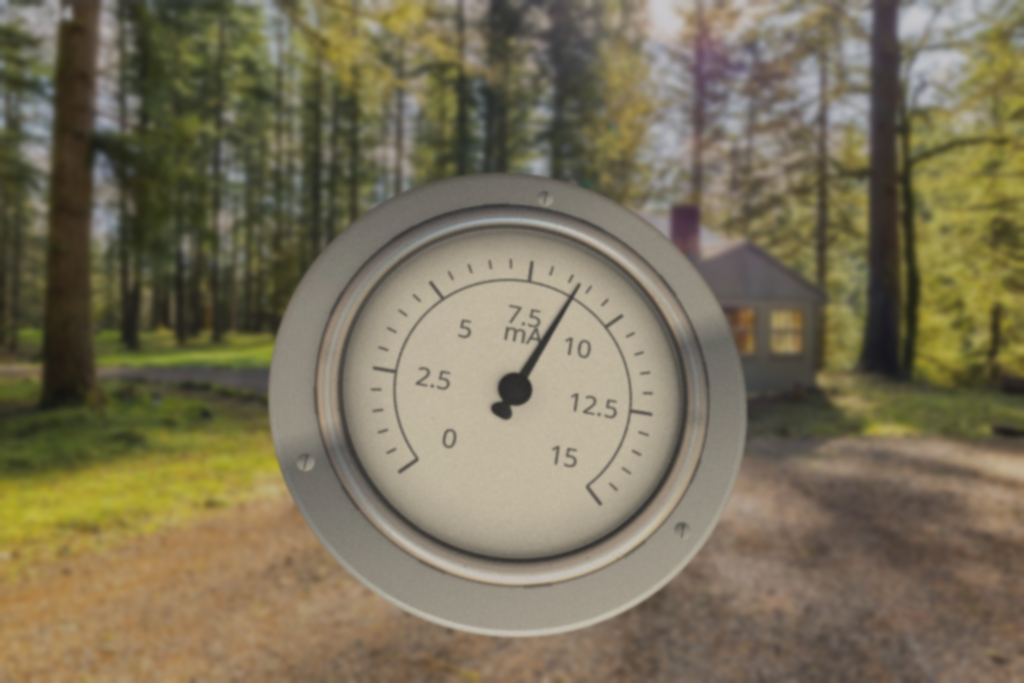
8.75 mA
